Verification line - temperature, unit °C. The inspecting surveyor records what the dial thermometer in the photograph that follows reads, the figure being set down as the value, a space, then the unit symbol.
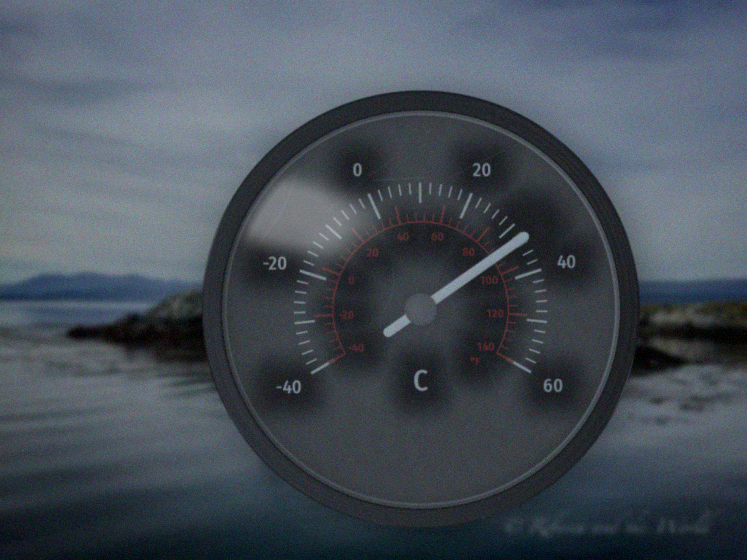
33 °C
